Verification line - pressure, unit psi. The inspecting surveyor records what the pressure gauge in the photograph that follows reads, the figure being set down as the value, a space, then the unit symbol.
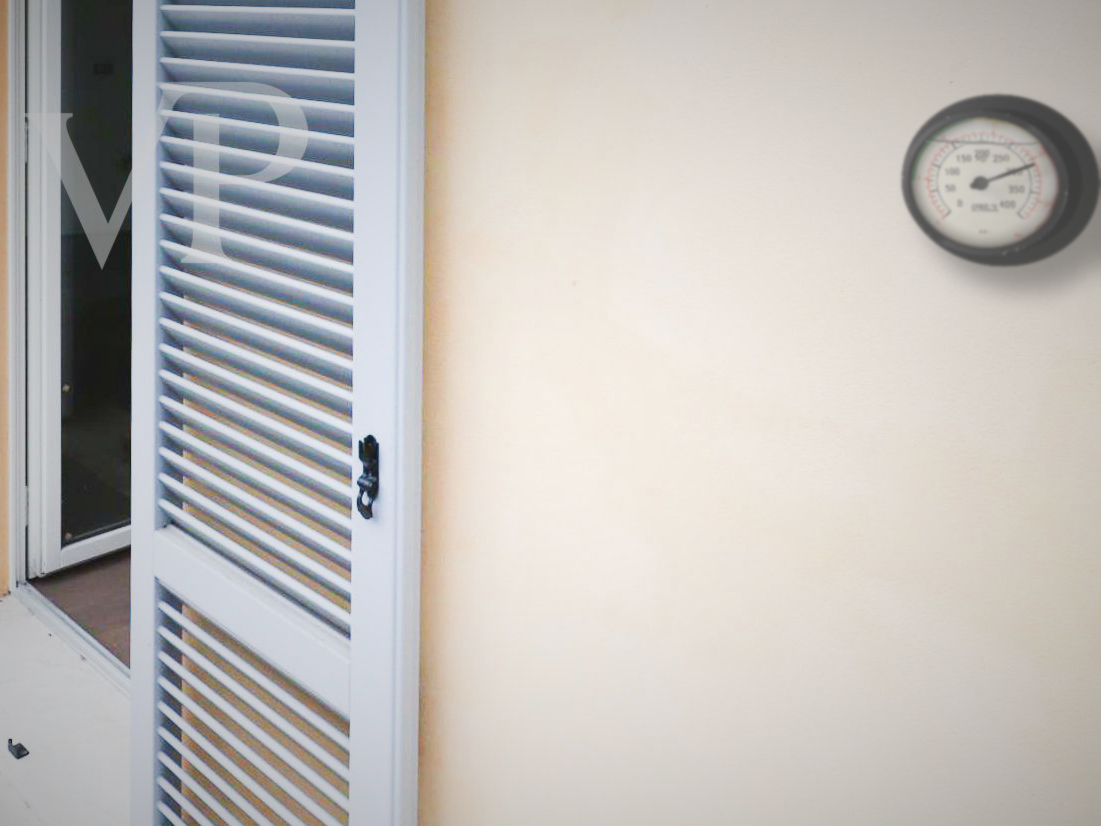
300 psi
